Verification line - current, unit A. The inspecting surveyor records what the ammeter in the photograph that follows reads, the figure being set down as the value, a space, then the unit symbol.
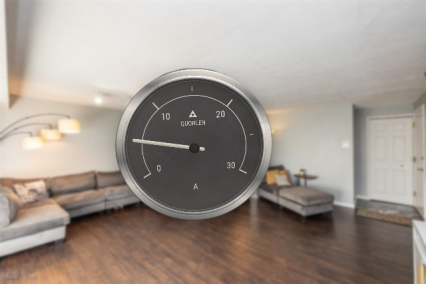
5 A
